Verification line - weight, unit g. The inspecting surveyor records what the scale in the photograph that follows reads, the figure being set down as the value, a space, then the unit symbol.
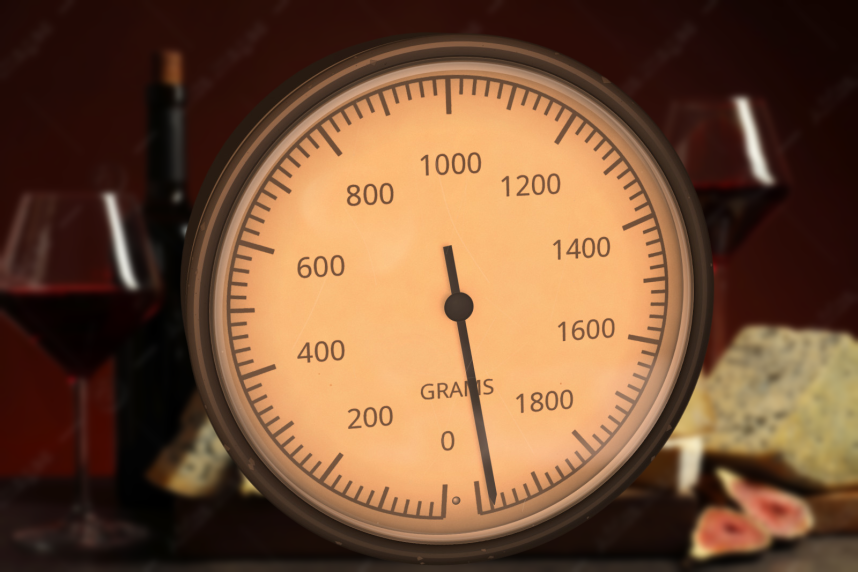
1980 g
